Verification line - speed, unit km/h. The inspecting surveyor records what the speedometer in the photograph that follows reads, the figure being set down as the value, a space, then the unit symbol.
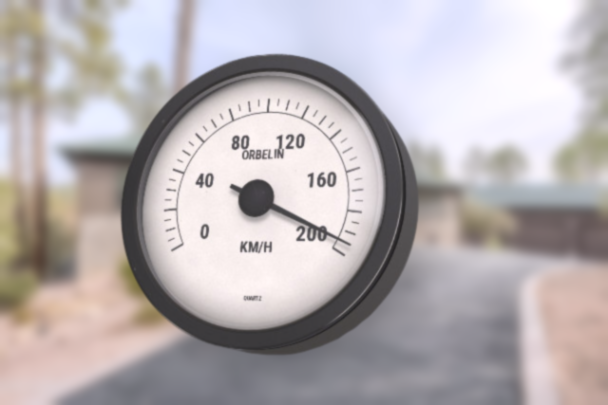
195 km/h
